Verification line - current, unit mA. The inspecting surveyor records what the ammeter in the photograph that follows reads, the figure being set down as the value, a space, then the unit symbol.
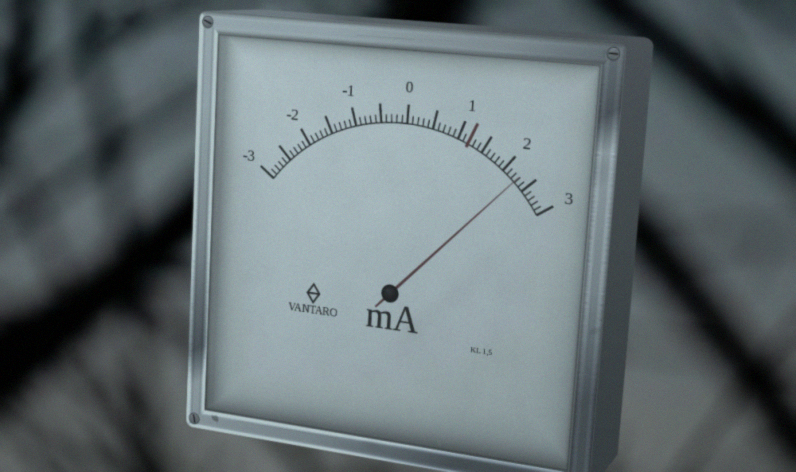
2.3 mA
